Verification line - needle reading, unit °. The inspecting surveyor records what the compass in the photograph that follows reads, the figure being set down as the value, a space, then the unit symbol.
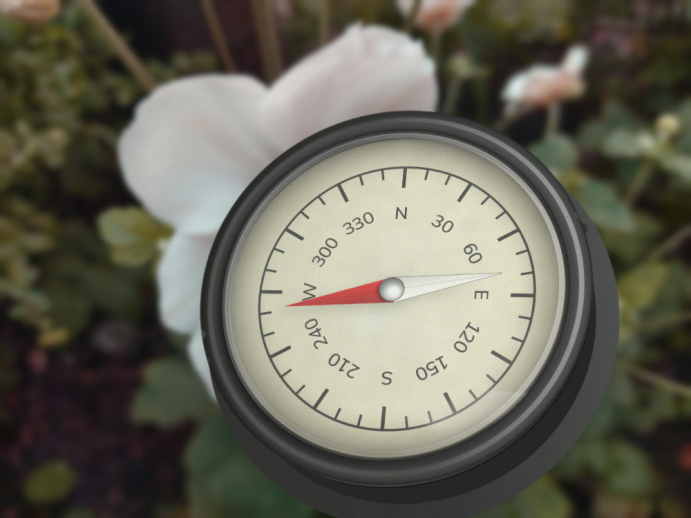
260 °
